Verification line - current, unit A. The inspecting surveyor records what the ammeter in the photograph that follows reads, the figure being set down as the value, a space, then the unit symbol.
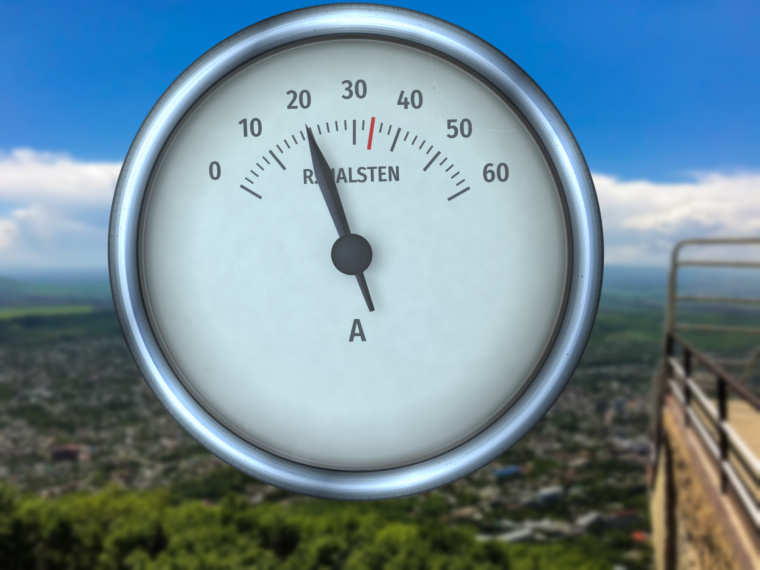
20 A
